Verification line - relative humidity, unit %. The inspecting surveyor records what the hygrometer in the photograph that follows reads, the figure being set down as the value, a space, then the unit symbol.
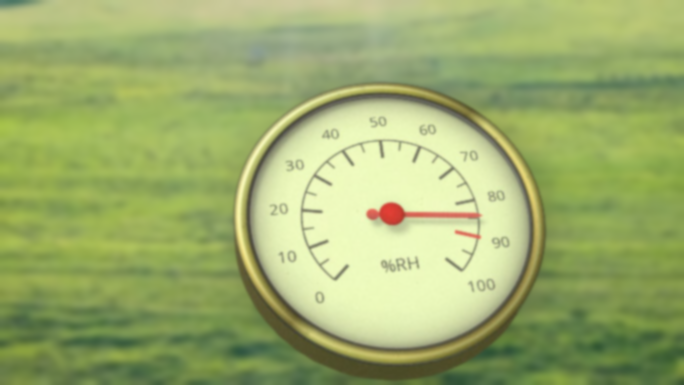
85 %
